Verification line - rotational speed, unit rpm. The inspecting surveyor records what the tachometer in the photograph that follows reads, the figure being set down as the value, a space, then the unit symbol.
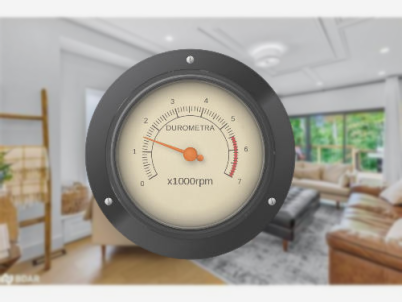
1500 rpm
